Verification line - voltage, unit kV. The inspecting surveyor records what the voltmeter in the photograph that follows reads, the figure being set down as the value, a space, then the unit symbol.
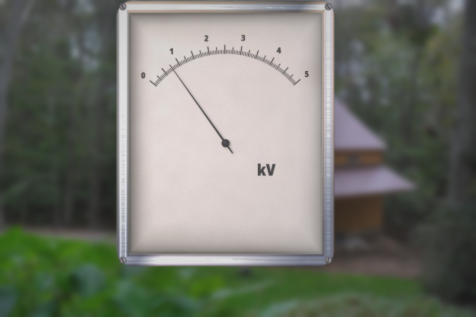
0.75 kV
